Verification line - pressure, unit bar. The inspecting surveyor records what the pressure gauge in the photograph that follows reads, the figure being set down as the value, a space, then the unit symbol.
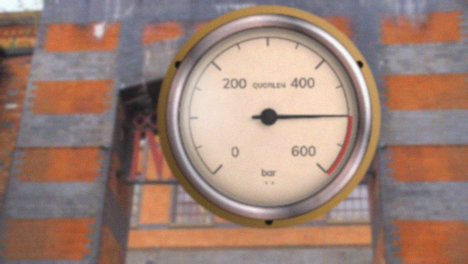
500 bar
